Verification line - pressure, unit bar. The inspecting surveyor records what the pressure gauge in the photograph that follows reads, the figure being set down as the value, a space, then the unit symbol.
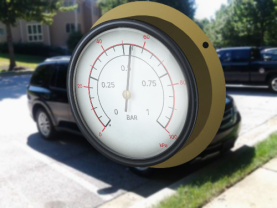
0.55 bar
